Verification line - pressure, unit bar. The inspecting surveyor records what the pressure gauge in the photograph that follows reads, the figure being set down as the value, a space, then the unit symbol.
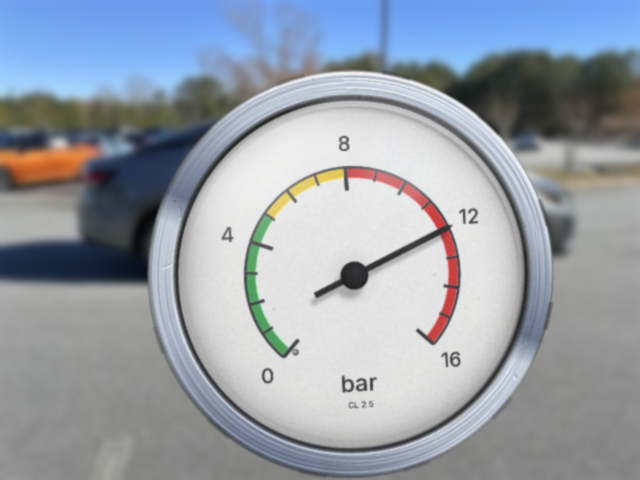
12 bar
